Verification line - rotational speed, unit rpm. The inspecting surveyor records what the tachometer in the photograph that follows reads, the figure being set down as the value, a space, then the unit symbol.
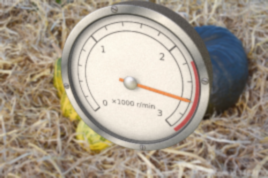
2600 rpm
